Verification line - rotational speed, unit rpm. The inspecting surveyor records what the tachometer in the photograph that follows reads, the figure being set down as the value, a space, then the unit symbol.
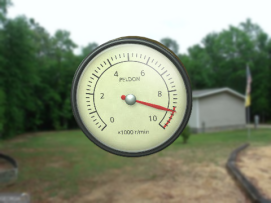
9000 rpm
